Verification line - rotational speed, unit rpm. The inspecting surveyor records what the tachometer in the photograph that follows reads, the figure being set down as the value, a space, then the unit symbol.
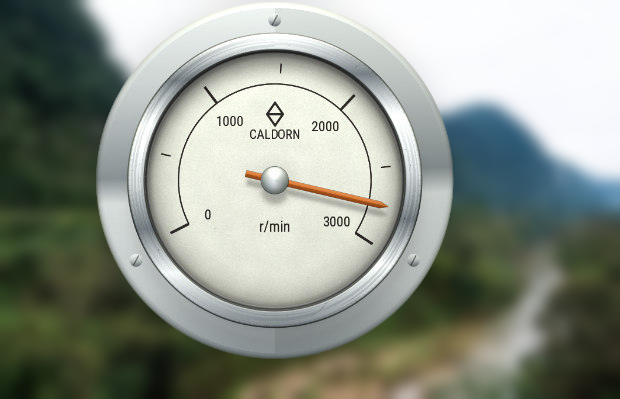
2750 rpm
